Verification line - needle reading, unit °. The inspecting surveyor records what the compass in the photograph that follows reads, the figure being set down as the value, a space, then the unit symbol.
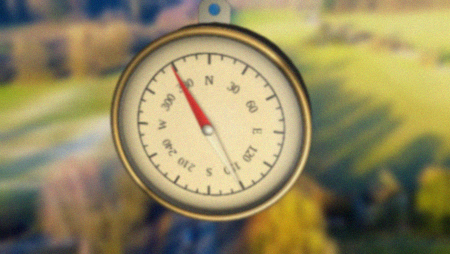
330 °
